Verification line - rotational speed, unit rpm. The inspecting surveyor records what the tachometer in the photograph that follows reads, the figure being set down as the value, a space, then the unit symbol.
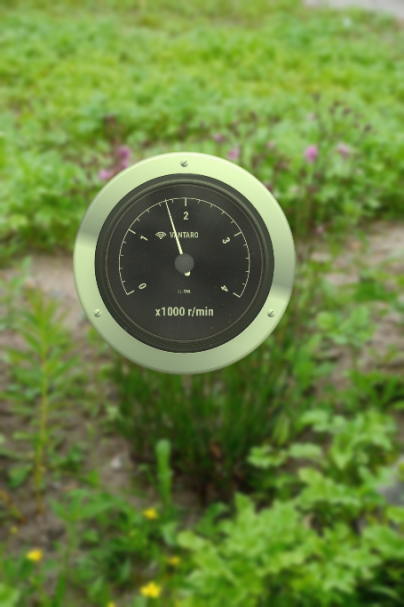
1700 rpm
